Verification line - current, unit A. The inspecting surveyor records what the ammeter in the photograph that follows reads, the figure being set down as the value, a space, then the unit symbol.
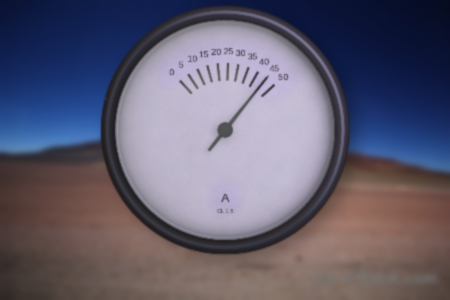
45 A
